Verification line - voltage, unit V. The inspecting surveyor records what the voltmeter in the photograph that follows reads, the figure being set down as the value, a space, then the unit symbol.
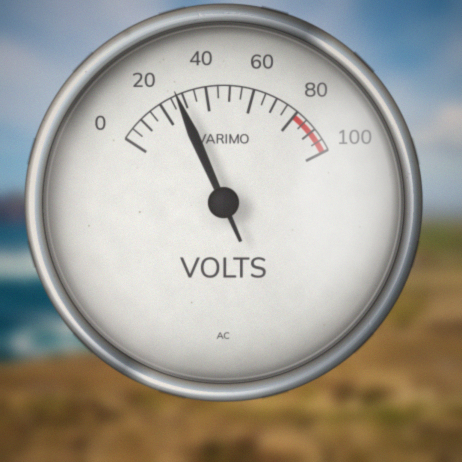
27.5 V
